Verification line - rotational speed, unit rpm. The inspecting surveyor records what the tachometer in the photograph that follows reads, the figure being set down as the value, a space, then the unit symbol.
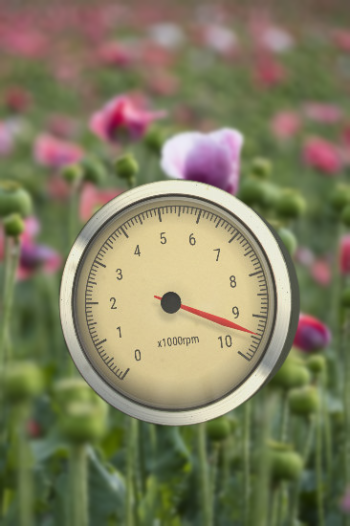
9400 rpm
